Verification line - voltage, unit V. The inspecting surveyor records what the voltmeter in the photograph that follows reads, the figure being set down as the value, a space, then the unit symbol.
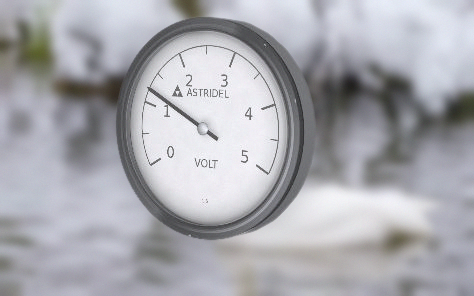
1.25 V
